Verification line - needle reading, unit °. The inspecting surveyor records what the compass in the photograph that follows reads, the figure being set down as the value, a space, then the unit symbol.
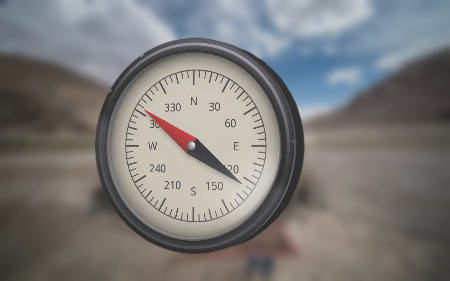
305 °
